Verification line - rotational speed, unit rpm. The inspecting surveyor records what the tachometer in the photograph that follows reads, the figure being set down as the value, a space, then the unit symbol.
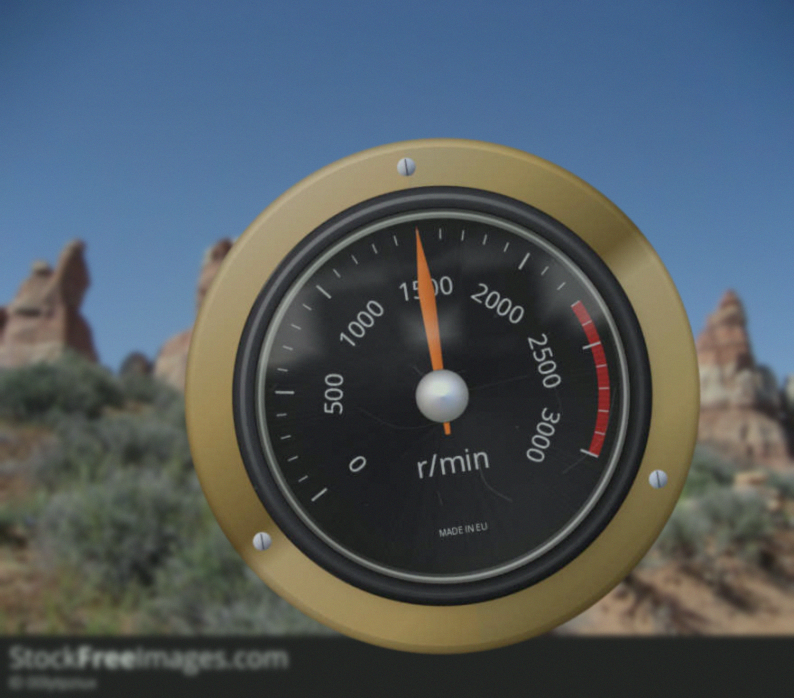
1500 rpm
